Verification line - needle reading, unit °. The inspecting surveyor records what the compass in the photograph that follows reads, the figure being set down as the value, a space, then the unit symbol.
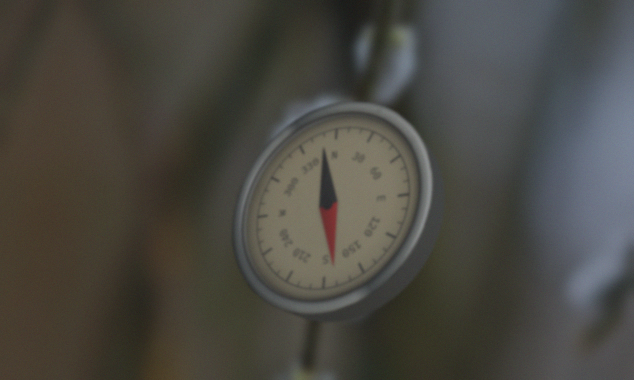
170 °
